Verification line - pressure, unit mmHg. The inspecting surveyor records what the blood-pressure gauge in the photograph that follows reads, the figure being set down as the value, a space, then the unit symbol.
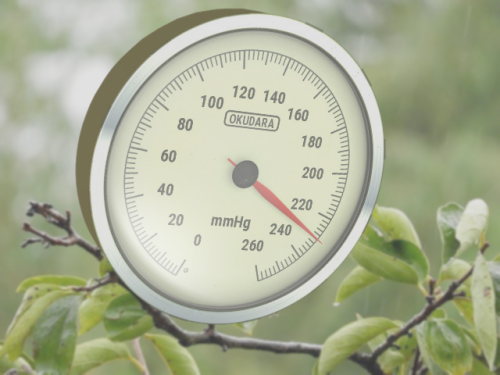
230 mmHg
